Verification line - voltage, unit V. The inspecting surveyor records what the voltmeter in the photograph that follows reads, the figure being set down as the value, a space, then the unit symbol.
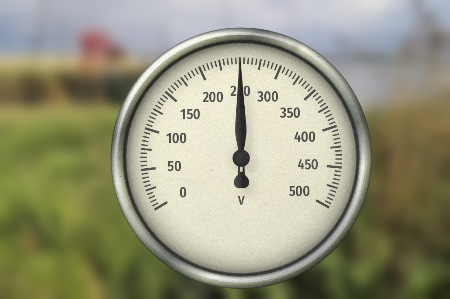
250 V
